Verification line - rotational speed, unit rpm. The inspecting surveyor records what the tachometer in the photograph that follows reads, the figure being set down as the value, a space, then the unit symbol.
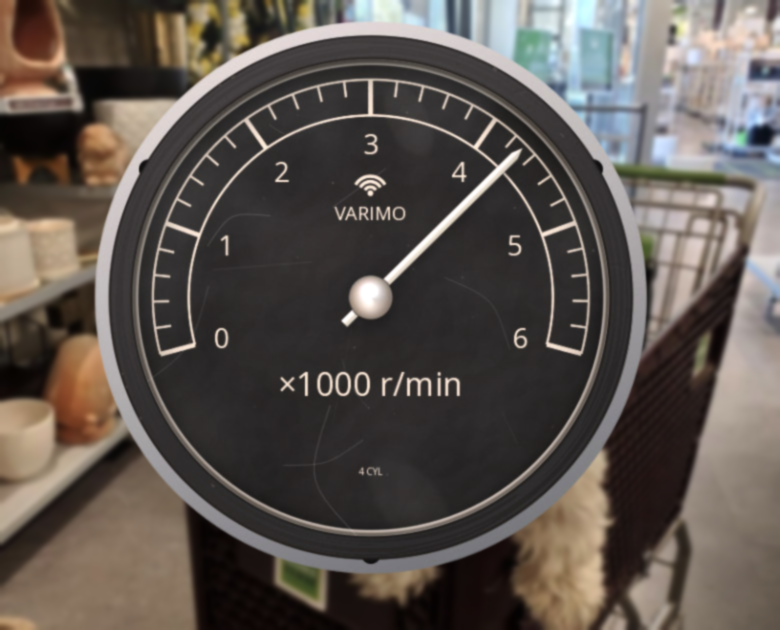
4300 rpm
